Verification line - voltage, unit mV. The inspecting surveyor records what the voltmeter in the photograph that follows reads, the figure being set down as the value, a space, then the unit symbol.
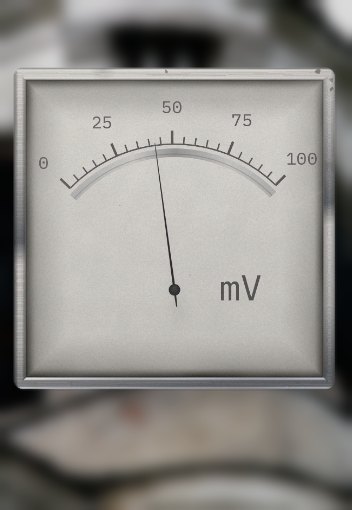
42.5 mV
